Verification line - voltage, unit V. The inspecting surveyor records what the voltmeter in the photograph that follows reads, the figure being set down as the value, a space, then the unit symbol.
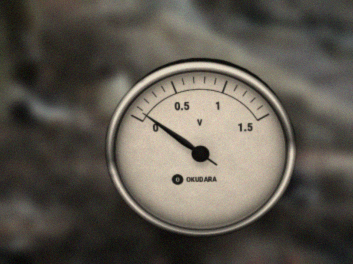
0.1 V
